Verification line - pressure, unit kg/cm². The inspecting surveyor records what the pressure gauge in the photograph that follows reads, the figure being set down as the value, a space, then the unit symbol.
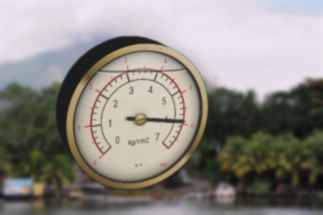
6 kg/cm²
